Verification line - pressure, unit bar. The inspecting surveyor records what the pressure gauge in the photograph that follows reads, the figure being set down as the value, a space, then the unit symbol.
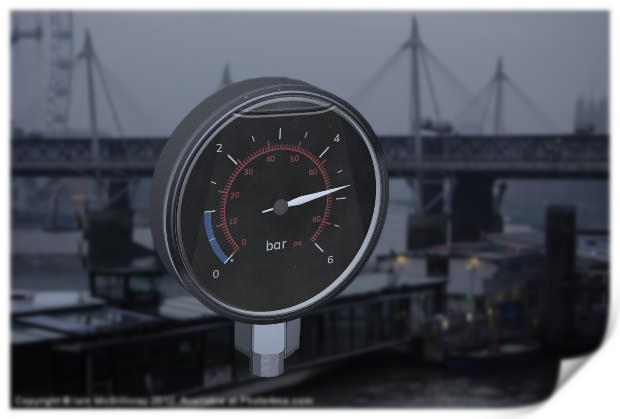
4.75 bar
